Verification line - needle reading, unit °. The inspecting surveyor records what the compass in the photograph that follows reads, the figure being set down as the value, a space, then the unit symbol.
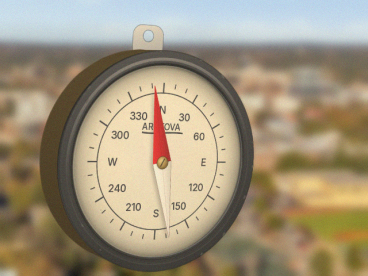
350 °
